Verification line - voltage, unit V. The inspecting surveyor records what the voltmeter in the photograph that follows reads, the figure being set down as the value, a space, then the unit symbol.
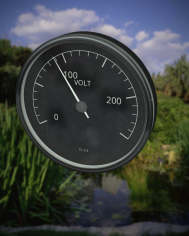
90 V
